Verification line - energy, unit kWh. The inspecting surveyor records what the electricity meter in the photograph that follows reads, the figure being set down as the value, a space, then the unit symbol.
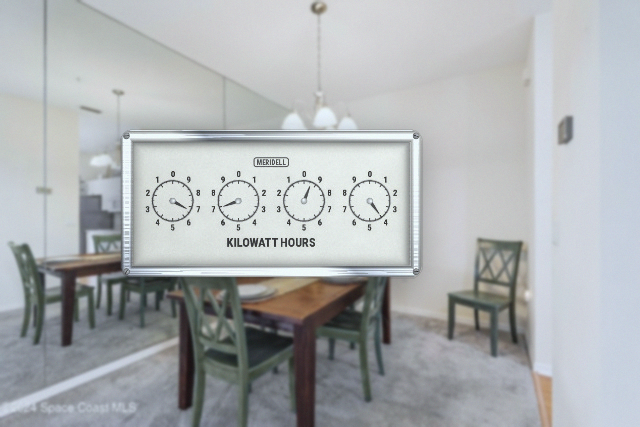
6694 kWh
